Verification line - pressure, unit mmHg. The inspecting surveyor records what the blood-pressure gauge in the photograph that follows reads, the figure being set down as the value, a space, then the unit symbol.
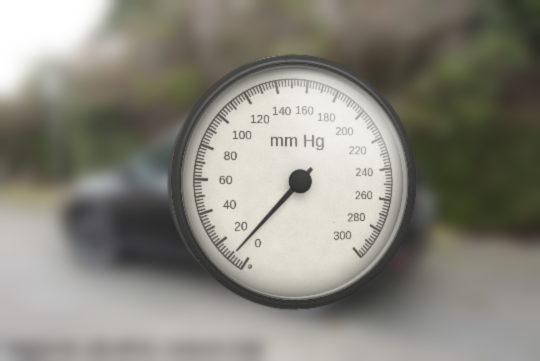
10 mmHg
